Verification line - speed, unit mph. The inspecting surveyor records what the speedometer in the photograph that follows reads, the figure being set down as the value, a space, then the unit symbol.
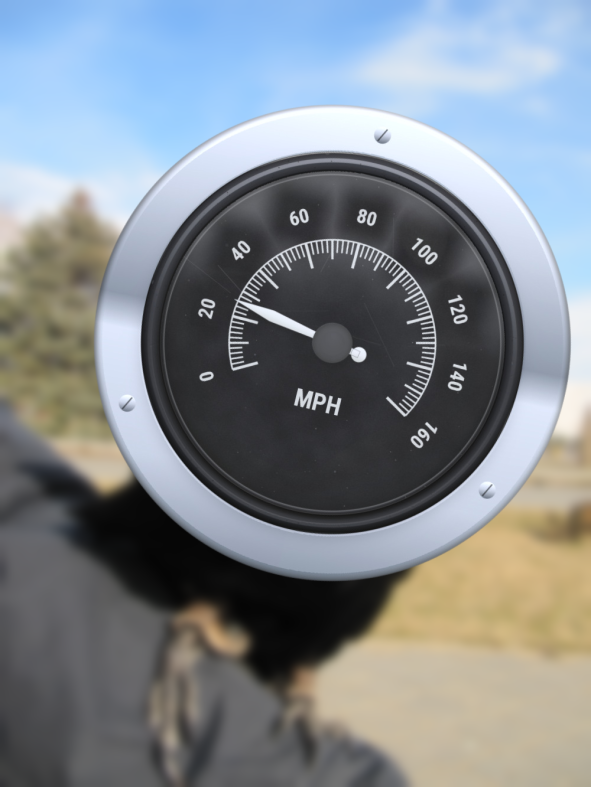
26 mph
